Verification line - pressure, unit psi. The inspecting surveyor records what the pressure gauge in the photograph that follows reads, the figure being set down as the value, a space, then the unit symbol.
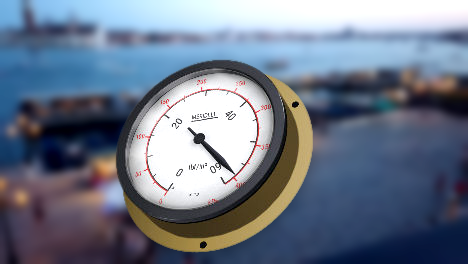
57.5 psi
